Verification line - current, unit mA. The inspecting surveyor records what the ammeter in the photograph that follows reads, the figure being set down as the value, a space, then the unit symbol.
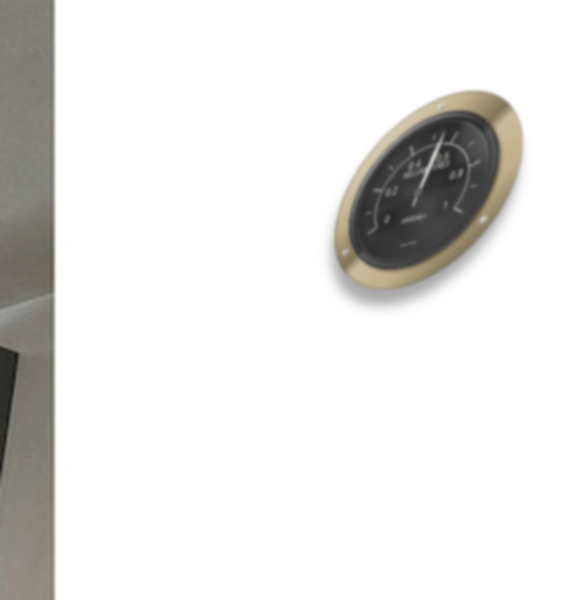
0.55 mA
